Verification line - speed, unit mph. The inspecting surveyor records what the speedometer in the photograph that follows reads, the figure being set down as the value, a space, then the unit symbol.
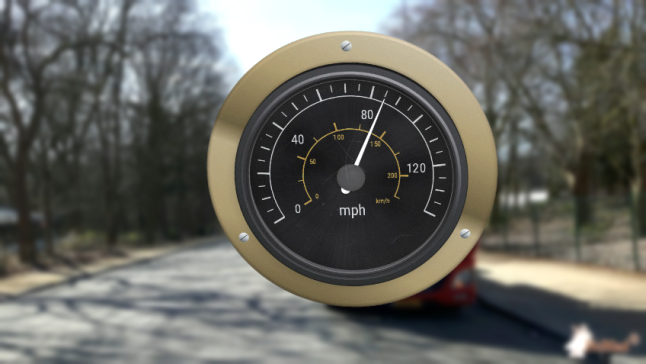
85 mph
